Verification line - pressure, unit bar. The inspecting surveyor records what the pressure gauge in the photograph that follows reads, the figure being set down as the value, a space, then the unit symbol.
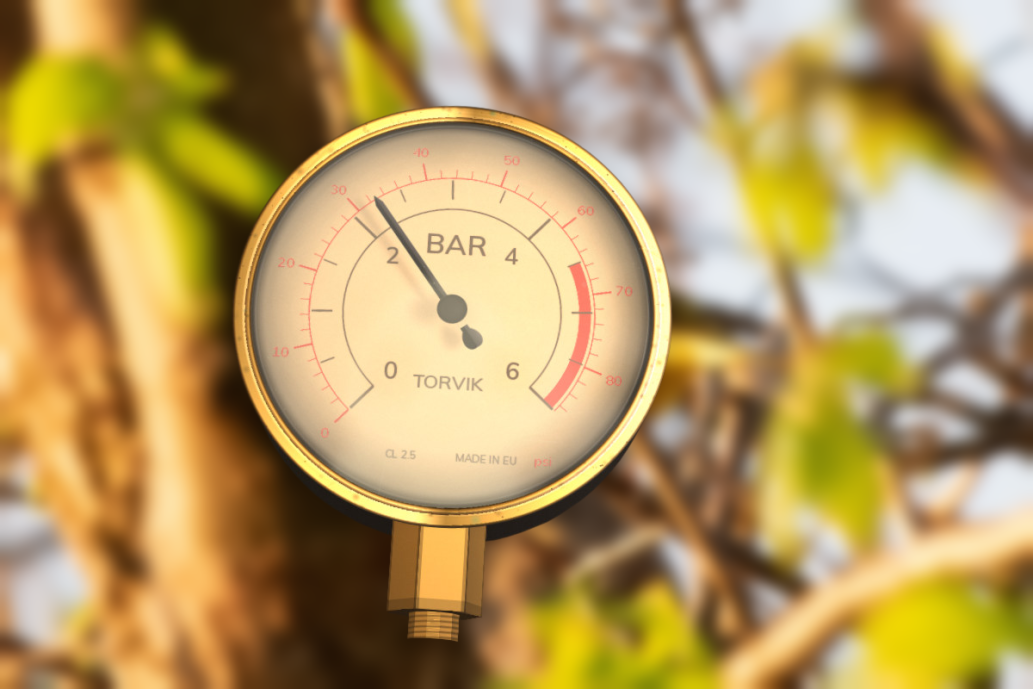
2.25 bar
